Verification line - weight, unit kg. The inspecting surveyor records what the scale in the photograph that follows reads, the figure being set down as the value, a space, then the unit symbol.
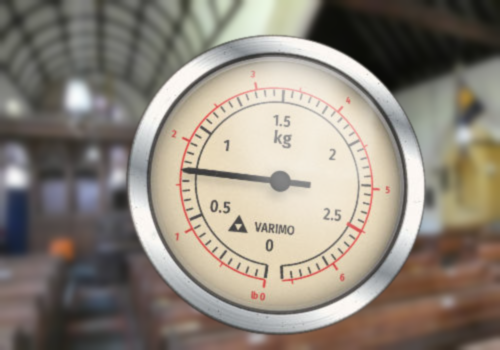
0.75 kg
